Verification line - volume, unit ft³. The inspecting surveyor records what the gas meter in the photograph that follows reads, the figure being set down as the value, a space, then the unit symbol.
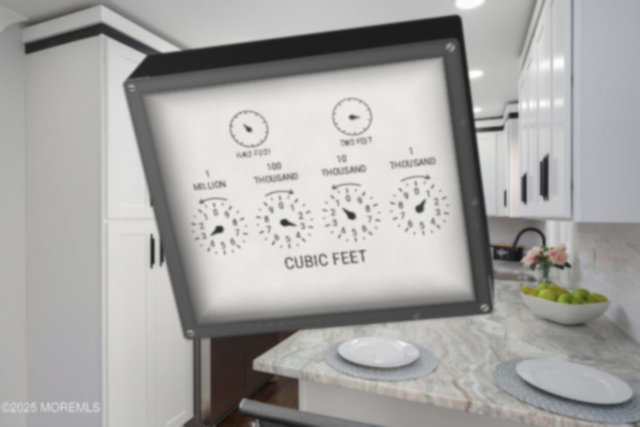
331100 ft³
